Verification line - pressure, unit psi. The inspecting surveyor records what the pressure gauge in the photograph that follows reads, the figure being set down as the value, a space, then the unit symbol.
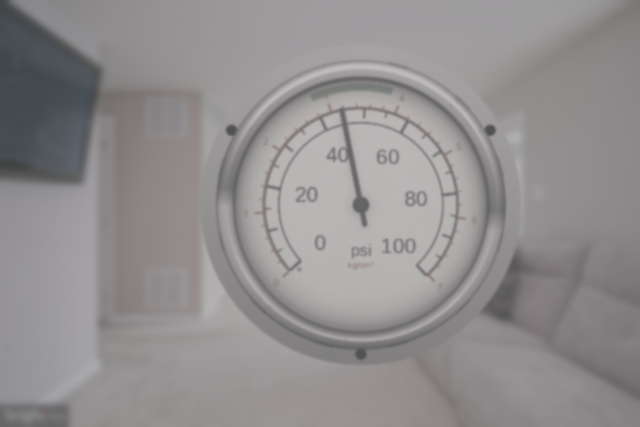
45 psi
